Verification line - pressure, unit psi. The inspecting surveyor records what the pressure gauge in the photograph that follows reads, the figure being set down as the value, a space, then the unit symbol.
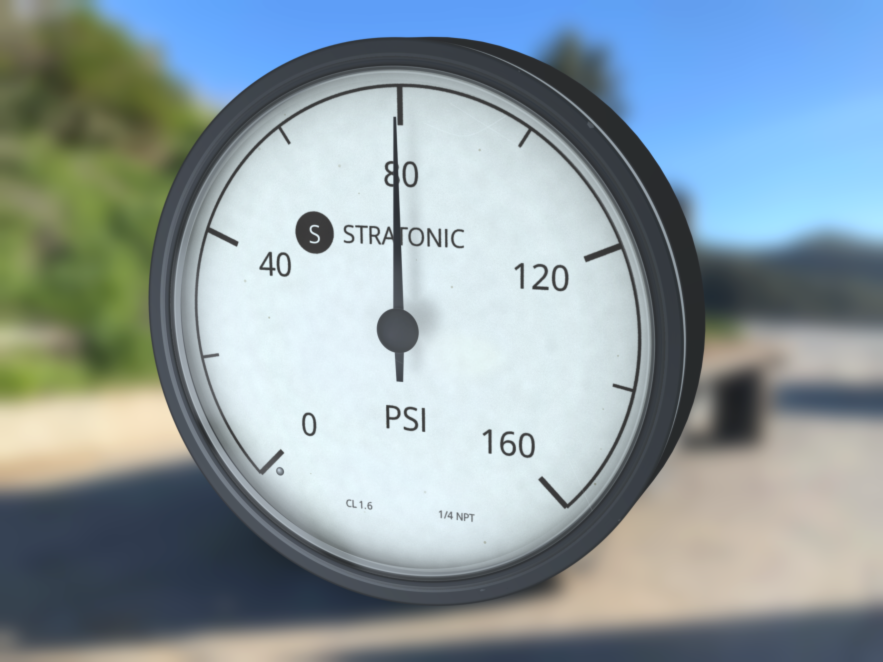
80 psi
